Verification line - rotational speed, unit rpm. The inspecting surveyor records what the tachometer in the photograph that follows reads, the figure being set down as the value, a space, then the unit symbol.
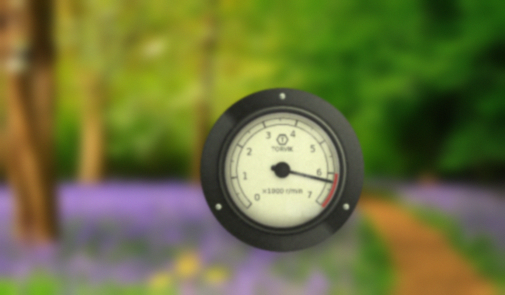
6250 rpm
